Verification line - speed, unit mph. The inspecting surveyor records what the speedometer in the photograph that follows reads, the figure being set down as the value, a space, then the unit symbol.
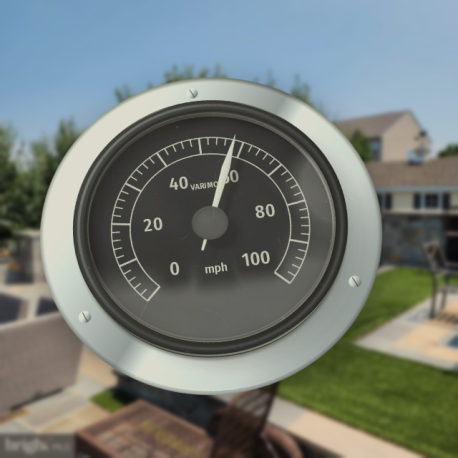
58 mph
